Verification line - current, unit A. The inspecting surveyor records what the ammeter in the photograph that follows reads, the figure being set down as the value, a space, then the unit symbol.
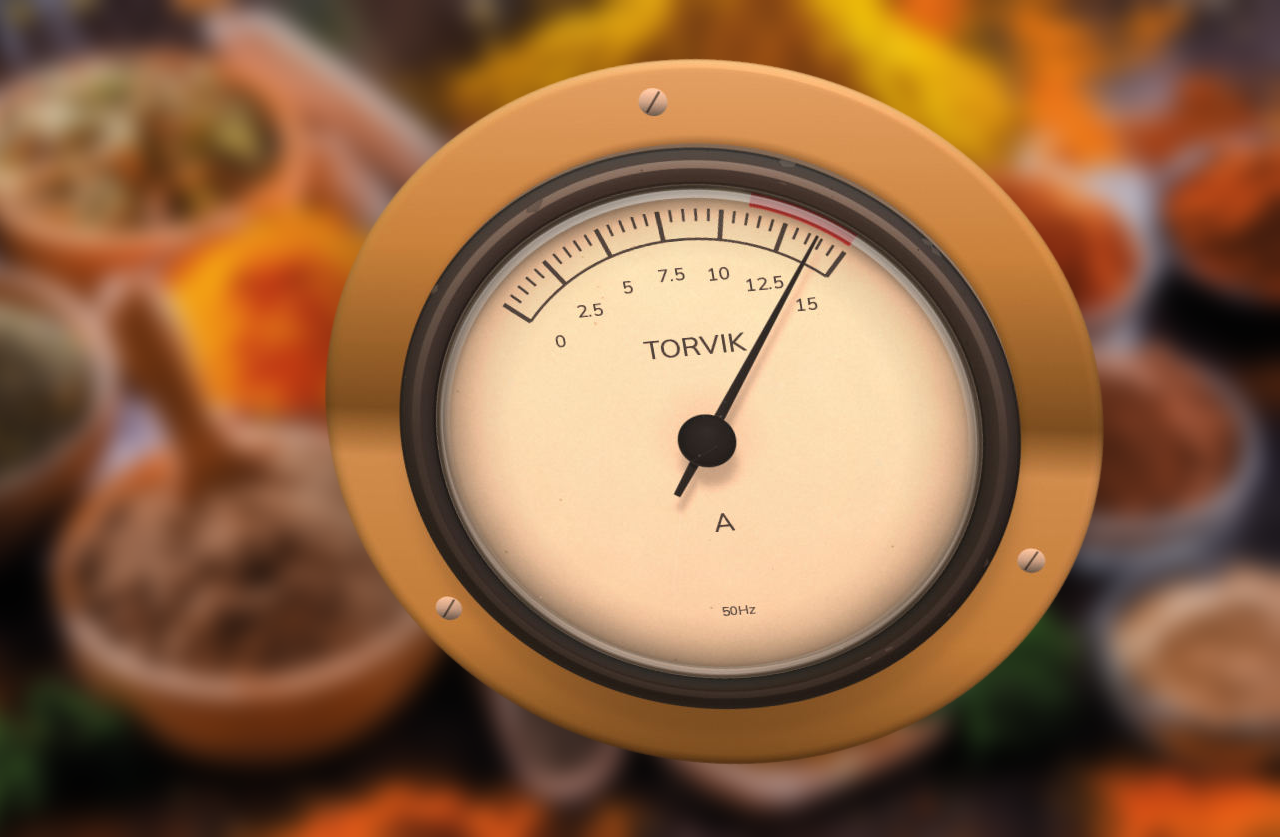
13.75 A
